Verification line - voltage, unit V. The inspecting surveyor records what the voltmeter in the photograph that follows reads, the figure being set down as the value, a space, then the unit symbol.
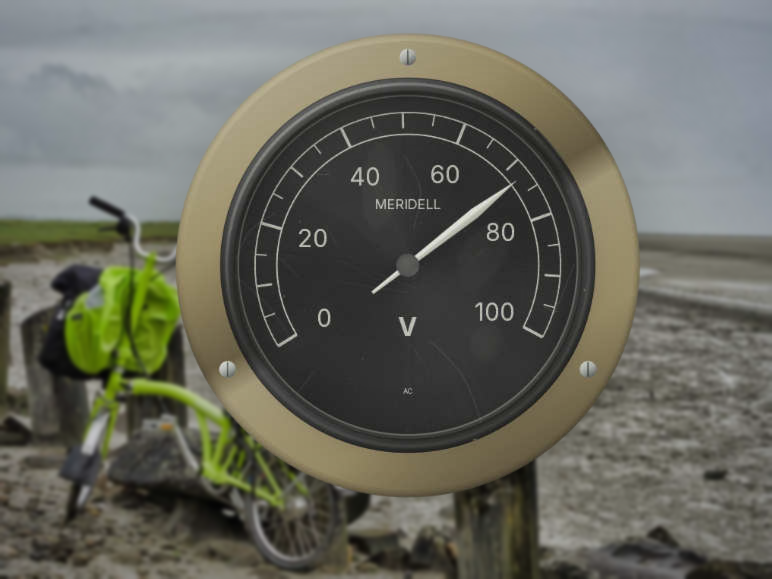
72.5 V
